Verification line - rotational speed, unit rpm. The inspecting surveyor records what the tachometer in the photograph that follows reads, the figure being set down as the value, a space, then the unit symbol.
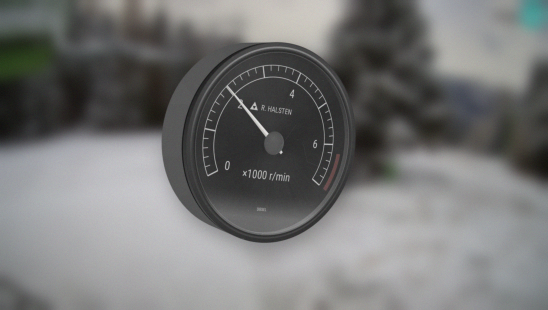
2000 rpm
